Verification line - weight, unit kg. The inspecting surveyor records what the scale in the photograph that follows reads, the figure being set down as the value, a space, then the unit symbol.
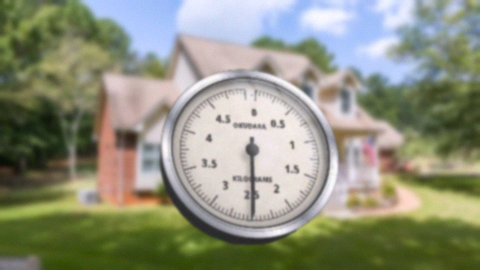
2.5 kg
